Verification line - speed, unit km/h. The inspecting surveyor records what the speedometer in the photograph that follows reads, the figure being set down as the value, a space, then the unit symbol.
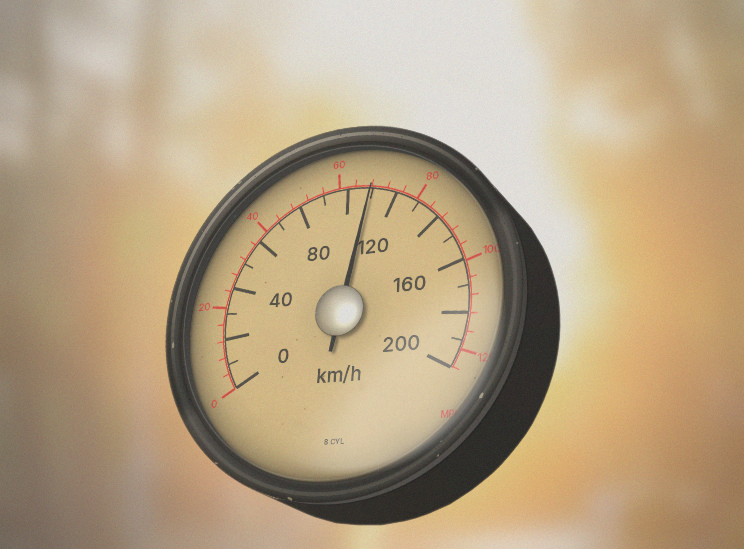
110 km/h
